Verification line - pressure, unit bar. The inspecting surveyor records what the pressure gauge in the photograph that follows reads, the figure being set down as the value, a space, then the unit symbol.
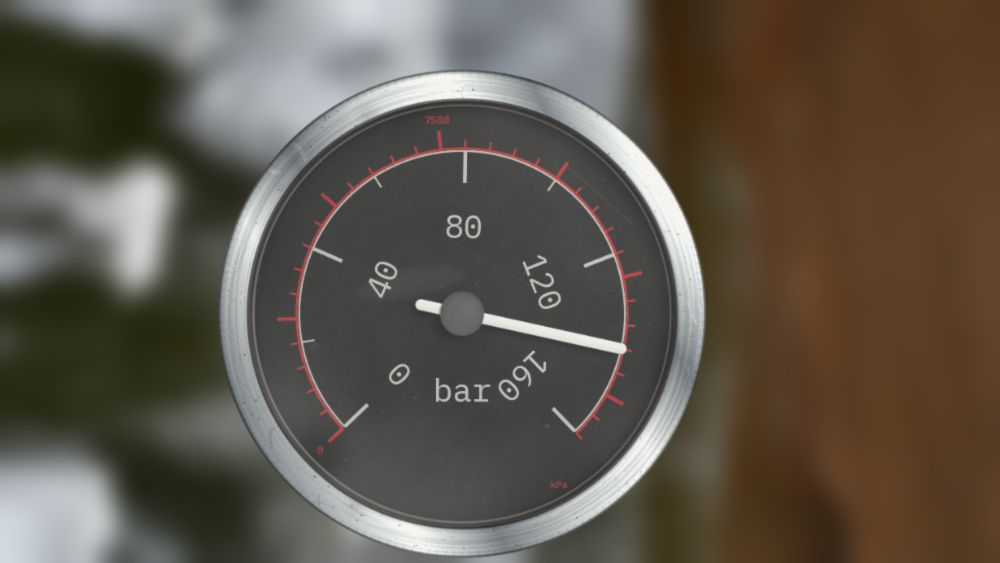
140 bar
